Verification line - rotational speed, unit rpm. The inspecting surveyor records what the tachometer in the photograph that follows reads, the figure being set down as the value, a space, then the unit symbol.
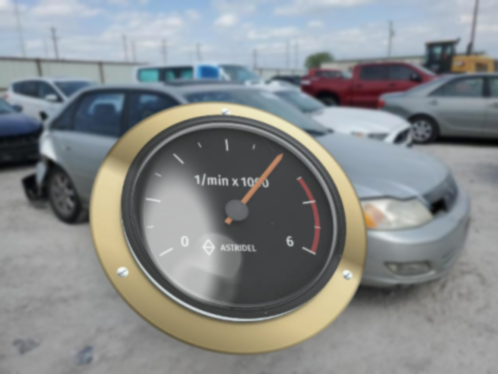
4000 rpm
